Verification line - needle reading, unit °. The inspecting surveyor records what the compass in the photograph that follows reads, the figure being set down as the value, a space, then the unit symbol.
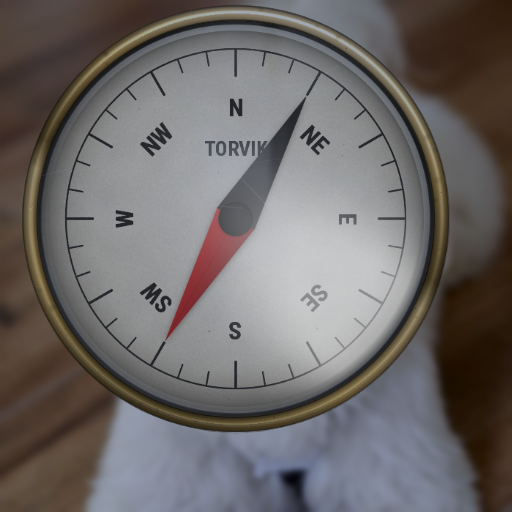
210 °
